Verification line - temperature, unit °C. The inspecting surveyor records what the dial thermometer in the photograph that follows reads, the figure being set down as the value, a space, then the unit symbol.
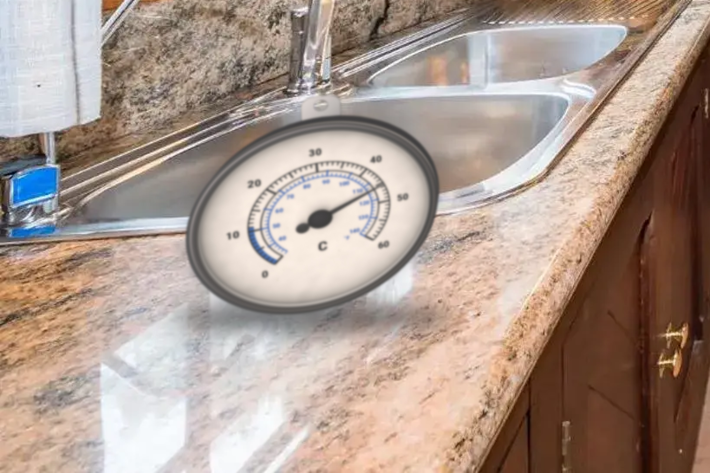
45 °C
